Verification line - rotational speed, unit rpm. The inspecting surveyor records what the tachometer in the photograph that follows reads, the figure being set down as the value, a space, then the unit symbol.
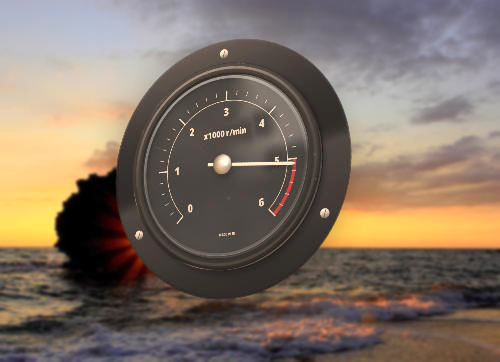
5100 rpm
